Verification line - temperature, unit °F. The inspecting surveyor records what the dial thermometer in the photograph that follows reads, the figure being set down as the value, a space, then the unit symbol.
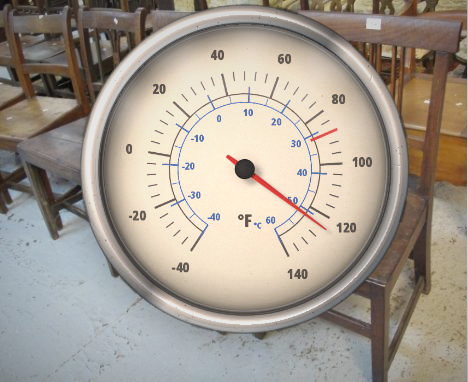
124 °F
